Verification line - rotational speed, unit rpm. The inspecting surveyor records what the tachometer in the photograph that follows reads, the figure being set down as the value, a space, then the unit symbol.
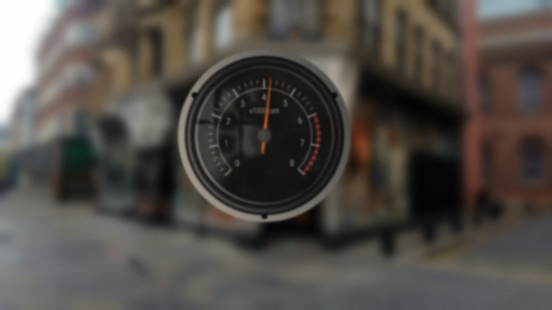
4200 rpm
